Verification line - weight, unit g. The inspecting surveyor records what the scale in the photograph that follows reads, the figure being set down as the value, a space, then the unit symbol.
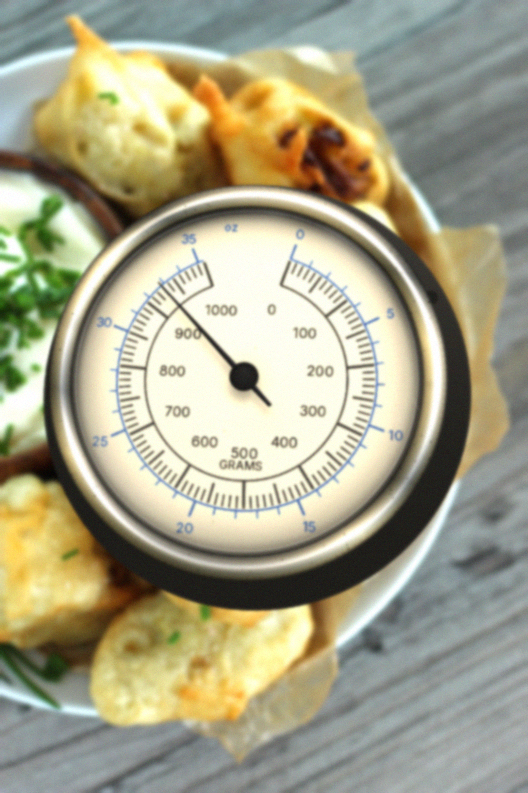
930 g
